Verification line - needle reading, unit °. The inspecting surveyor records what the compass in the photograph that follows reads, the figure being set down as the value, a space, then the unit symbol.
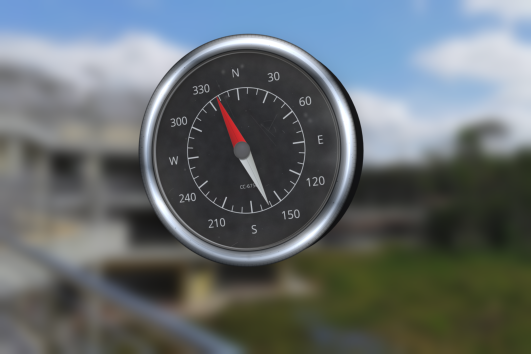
340 °
